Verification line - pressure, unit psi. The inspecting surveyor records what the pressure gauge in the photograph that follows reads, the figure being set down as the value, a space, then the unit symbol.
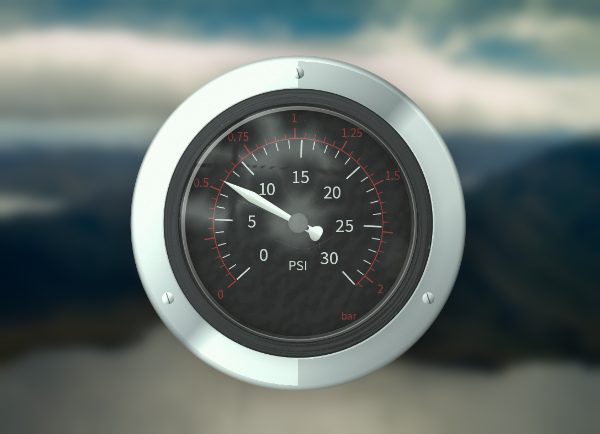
8 psi
